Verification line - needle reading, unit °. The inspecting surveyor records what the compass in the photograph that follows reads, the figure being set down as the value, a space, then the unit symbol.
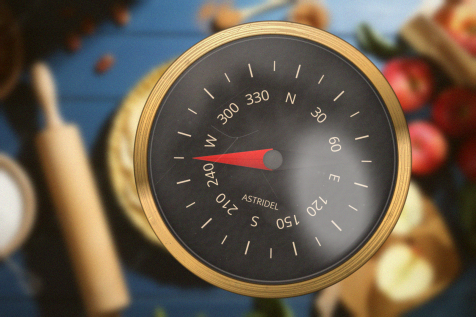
255 °
